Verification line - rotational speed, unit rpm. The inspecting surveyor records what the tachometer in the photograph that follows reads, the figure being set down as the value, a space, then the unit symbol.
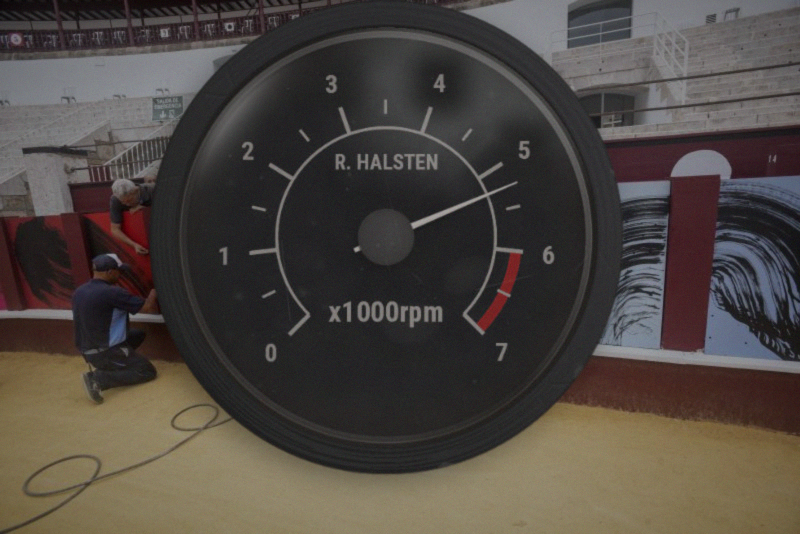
5250 rpm
